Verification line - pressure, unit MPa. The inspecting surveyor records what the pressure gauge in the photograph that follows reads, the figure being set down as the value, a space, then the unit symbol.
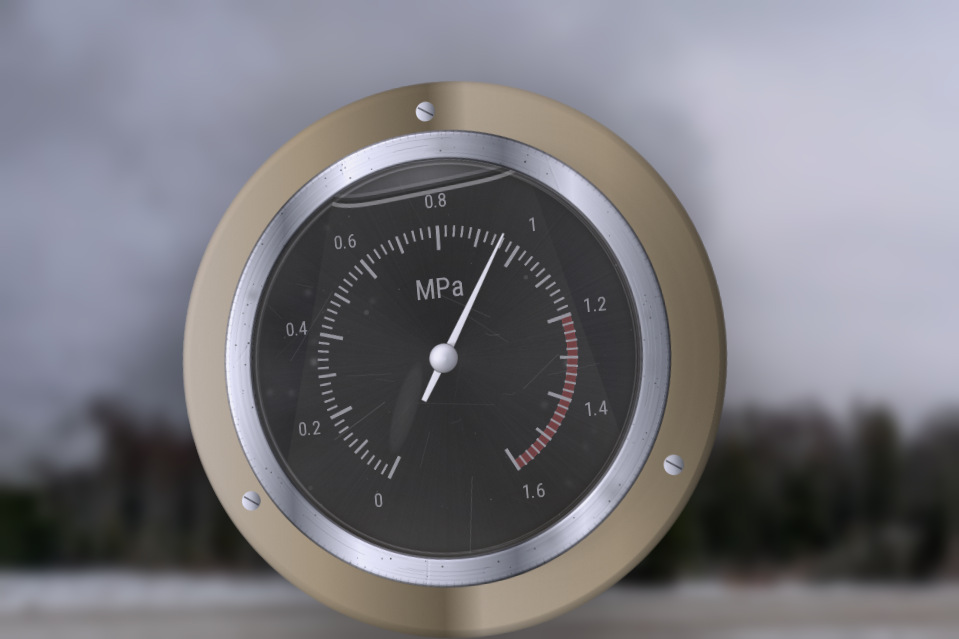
0.96 MPa
